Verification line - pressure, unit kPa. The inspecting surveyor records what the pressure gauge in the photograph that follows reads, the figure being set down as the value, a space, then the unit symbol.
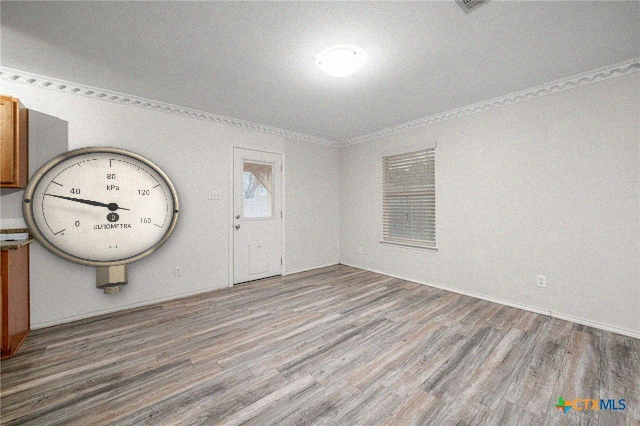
30 kPa
